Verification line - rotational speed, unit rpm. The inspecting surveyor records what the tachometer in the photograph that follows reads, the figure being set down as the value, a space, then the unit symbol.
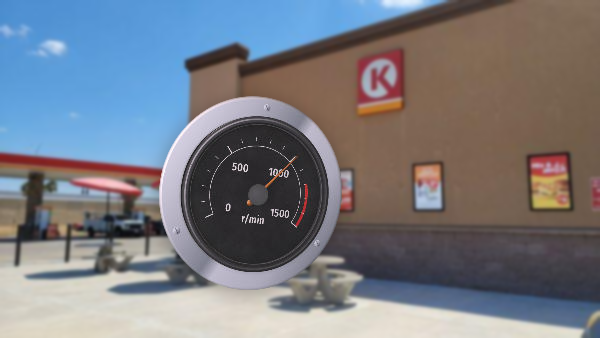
1000 rpm
